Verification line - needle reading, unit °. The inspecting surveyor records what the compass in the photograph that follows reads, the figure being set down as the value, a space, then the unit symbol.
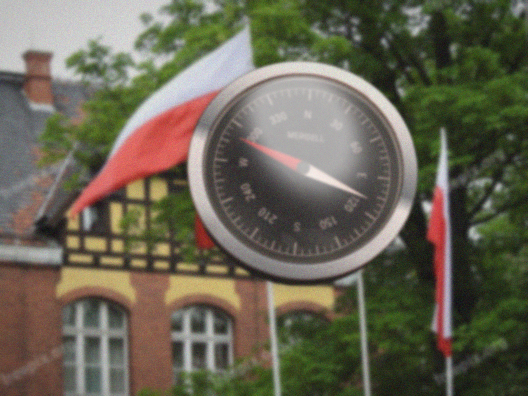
290 °
